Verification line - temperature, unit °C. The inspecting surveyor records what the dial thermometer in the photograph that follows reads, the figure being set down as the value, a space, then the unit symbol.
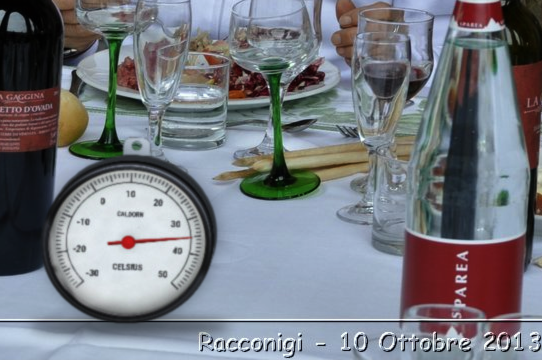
35 °C
